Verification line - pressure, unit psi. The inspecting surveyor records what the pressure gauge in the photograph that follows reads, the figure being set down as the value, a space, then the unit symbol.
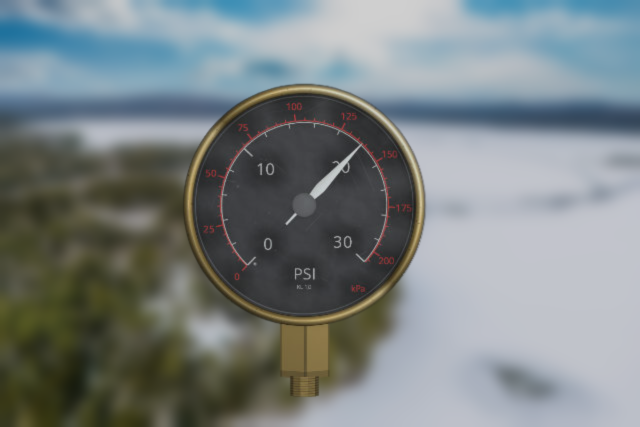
20 psi
